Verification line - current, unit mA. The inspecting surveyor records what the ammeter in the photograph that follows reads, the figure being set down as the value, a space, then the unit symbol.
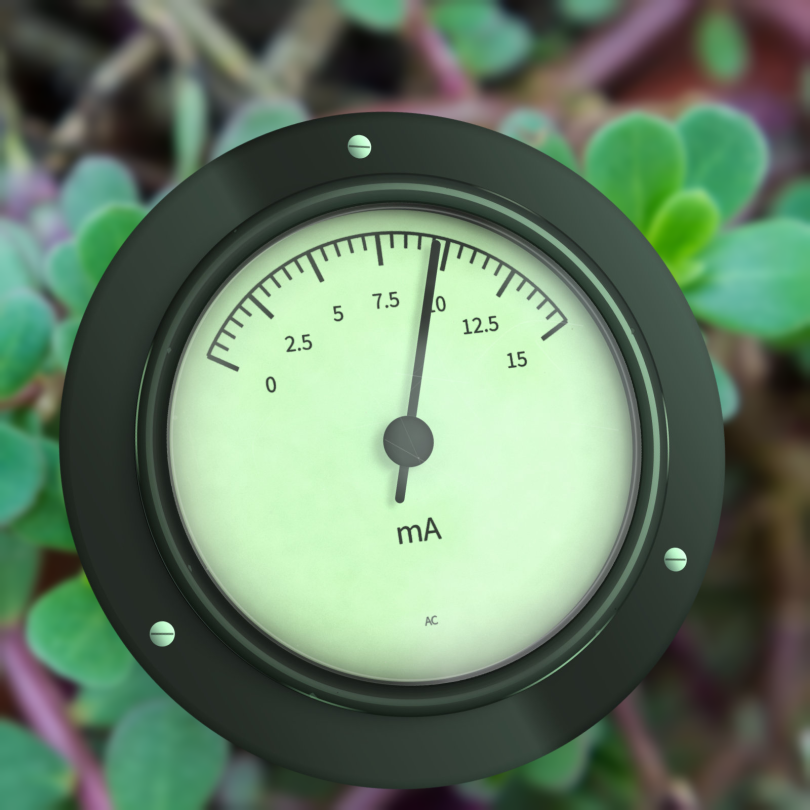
9.5 mA
